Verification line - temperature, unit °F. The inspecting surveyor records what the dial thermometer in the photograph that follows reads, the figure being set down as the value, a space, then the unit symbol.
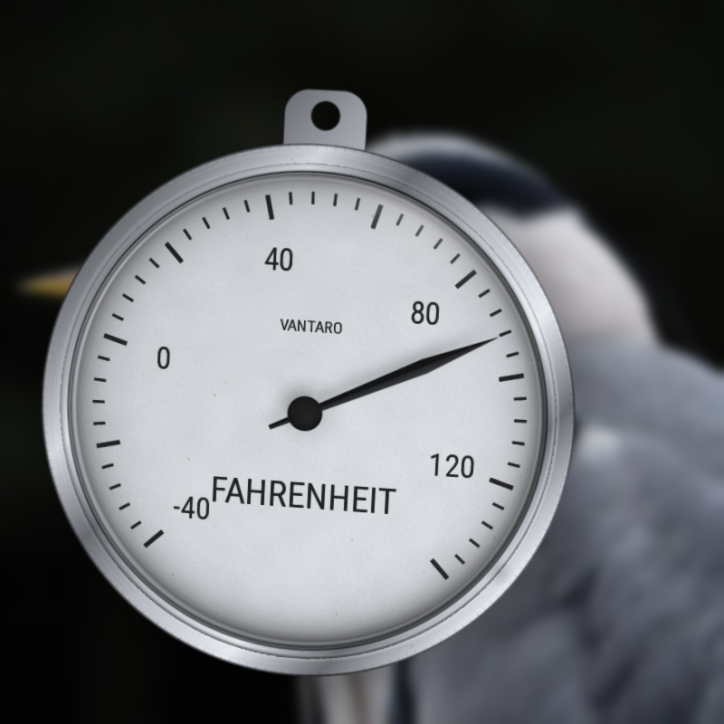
92 °F
